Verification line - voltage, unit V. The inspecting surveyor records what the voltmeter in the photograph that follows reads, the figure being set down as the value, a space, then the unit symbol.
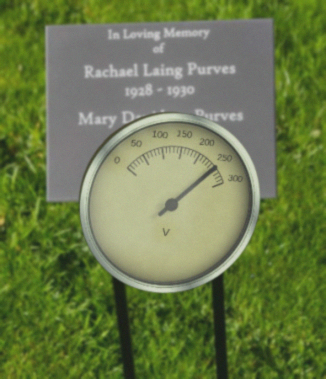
250 V
